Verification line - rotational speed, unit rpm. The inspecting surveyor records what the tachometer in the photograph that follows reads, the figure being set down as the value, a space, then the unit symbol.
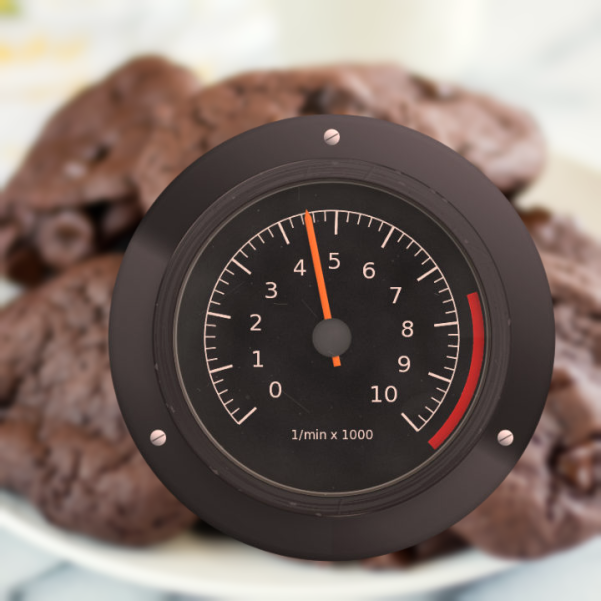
4500 rpm
